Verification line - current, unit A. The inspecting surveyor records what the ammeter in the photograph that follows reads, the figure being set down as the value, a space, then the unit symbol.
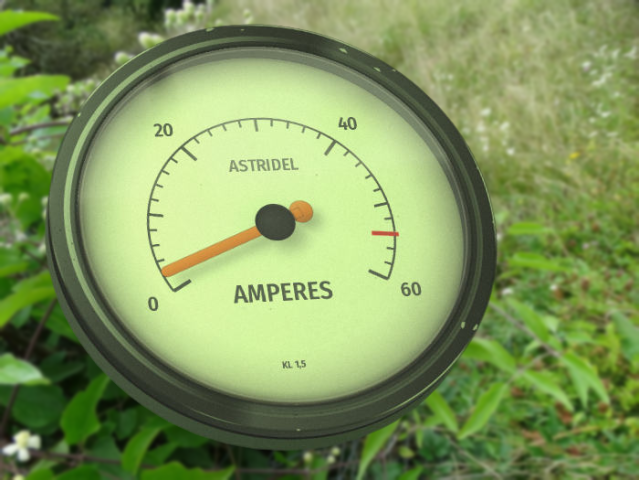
2 A
